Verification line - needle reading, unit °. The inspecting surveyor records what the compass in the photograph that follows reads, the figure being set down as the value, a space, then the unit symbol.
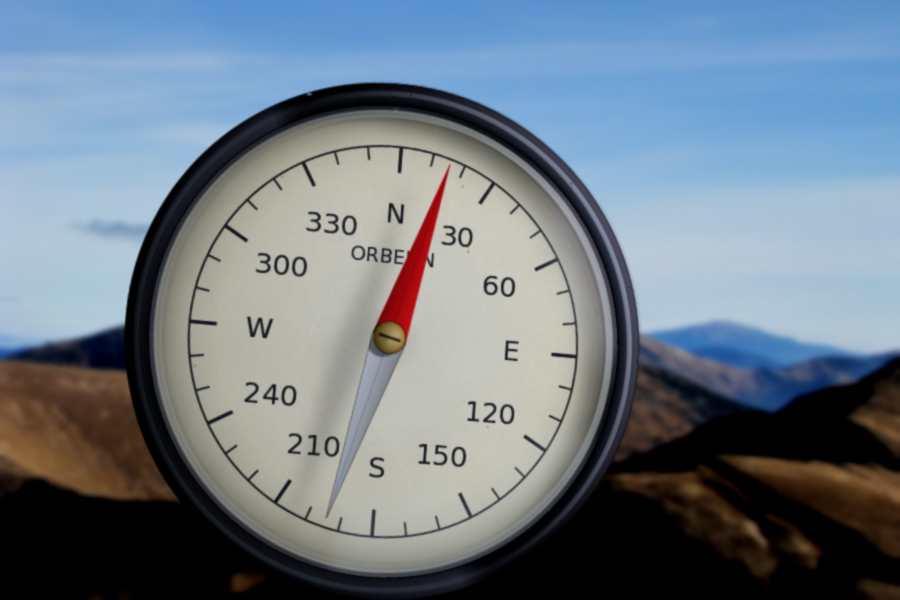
15 °
